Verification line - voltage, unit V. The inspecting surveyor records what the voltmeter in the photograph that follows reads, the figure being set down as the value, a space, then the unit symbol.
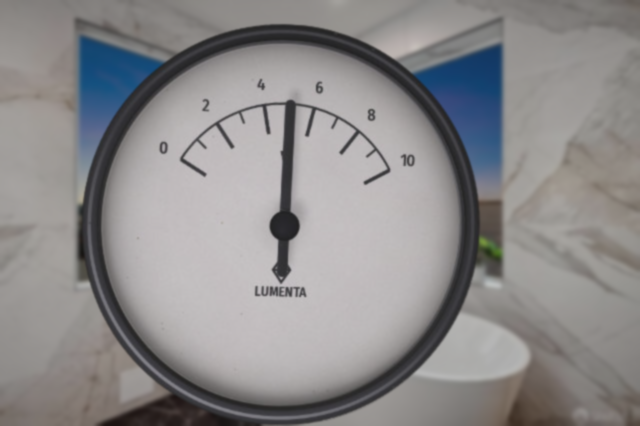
5 V
